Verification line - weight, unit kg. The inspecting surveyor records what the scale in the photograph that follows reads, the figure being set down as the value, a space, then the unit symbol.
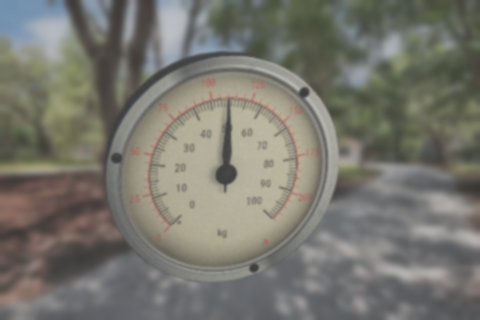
50 kg
